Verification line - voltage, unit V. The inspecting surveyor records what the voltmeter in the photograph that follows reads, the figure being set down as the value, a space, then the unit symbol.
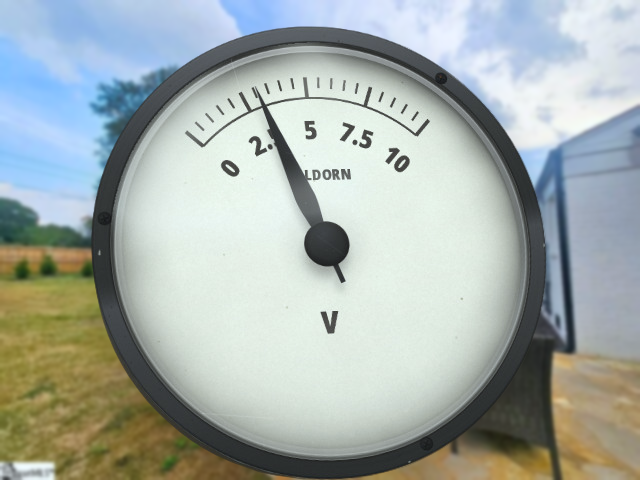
3 V
